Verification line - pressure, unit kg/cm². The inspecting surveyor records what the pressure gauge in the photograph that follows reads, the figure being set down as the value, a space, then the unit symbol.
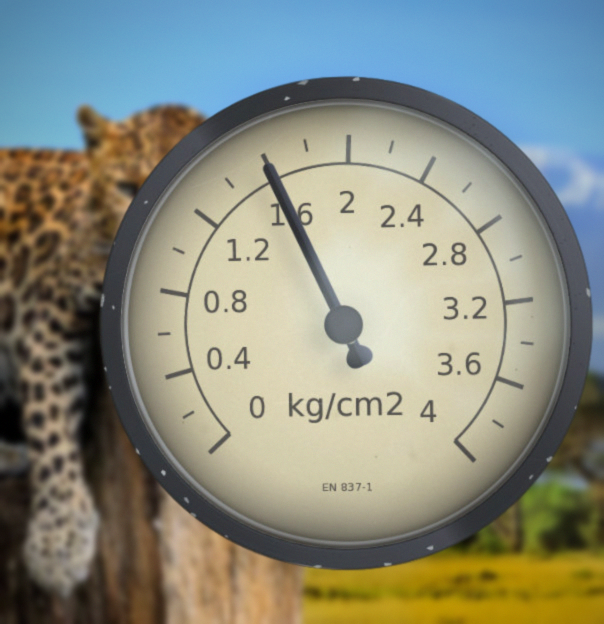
1.6 kg/cm²
